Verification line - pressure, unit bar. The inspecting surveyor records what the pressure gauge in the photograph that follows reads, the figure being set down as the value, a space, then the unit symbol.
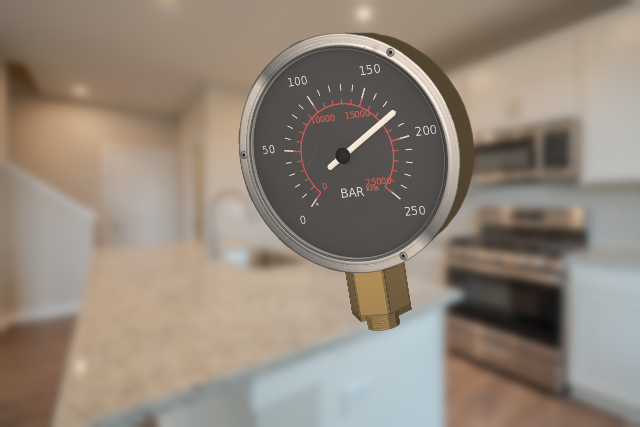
180 bar
